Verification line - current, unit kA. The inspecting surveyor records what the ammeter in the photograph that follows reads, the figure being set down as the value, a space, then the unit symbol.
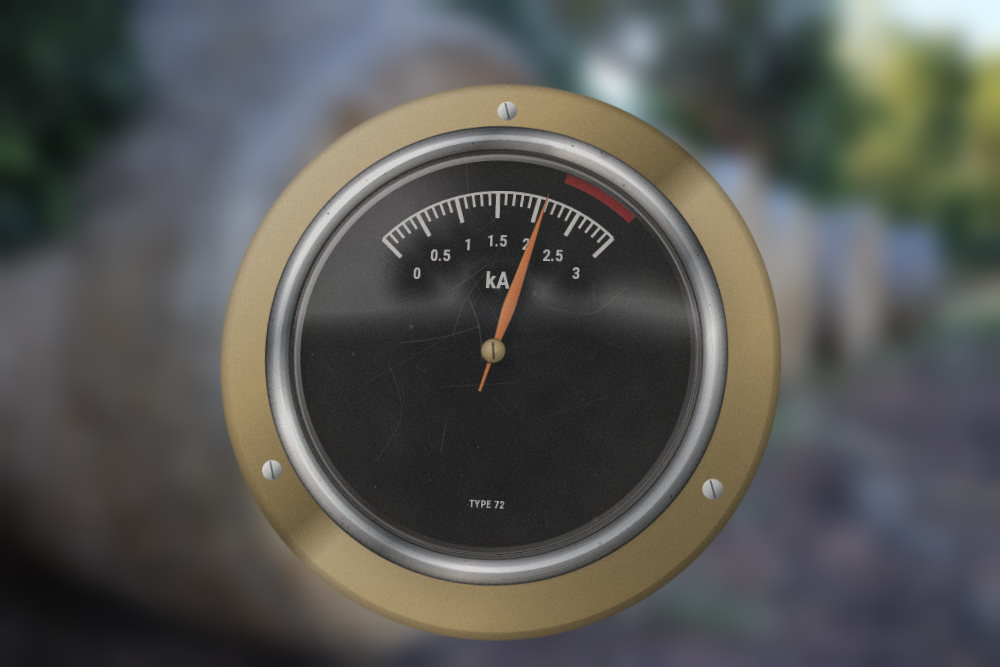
2.1 kA
